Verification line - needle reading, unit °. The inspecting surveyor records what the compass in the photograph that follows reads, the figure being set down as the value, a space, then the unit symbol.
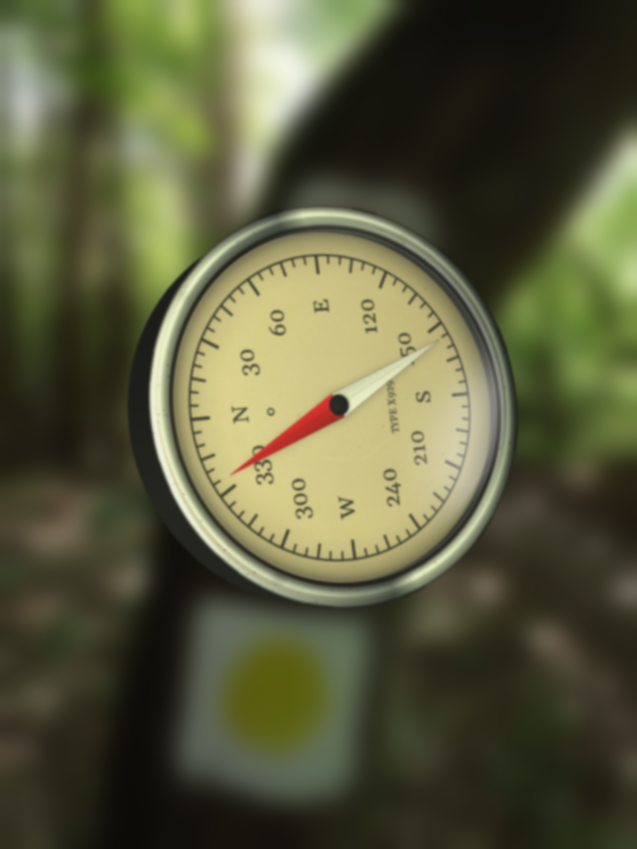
335 °
